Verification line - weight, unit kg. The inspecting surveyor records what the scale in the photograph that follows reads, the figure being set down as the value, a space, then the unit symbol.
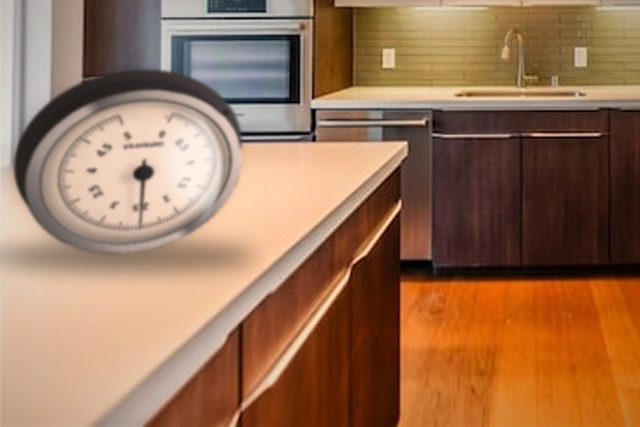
2.5 kg
